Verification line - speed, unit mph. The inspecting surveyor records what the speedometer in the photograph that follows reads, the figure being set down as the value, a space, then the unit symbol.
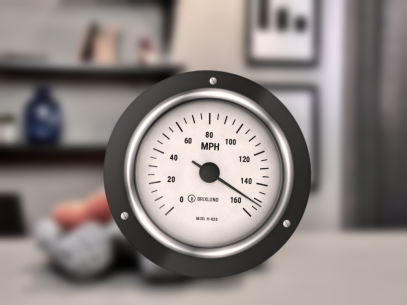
152.5 mph
